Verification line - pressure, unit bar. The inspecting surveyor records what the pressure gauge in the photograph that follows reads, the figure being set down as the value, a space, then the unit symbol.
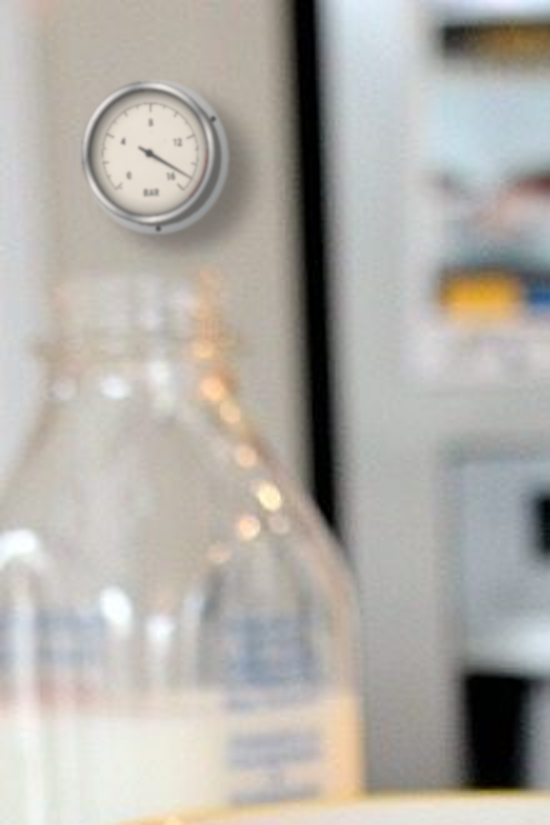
15 bar
